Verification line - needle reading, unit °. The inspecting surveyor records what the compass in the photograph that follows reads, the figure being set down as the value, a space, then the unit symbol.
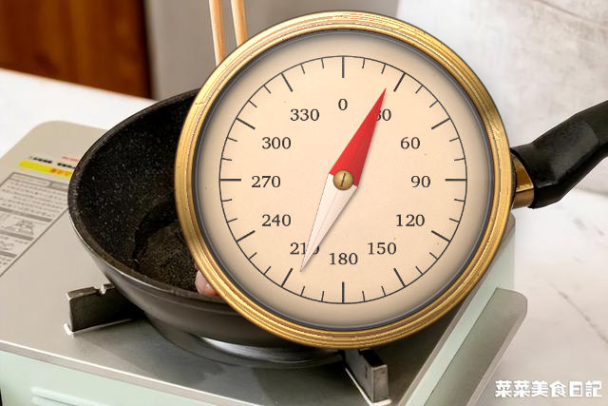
25 °
